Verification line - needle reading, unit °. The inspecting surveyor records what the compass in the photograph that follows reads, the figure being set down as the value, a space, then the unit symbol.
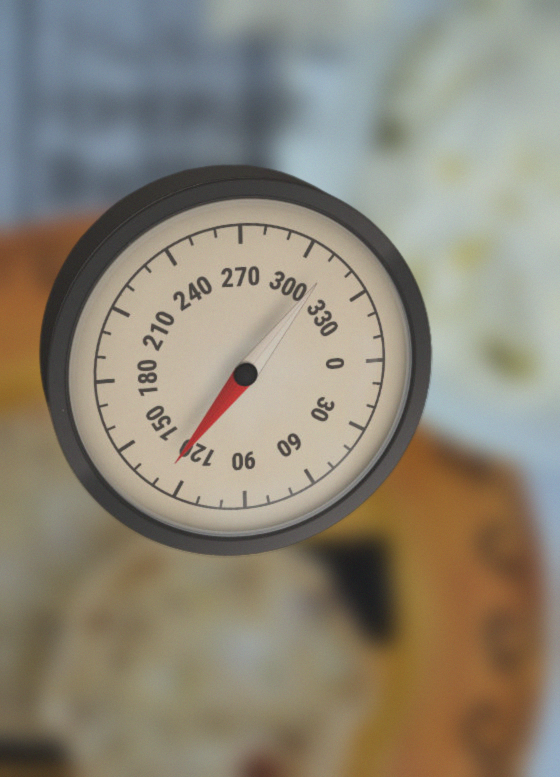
130 °
